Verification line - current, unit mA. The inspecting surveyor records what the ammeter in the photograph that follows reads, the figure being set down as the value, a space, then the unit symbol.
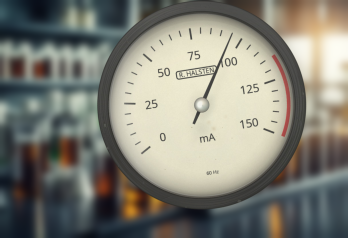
95 mA
